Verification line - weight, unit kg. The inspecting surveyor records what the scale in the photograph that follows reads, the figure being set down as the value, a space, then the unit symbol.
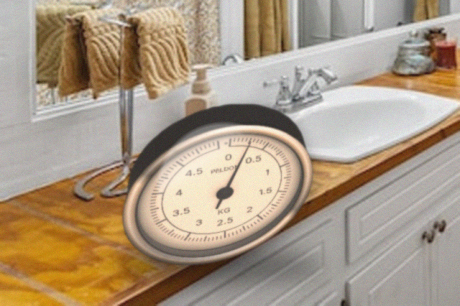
0.25 kg
